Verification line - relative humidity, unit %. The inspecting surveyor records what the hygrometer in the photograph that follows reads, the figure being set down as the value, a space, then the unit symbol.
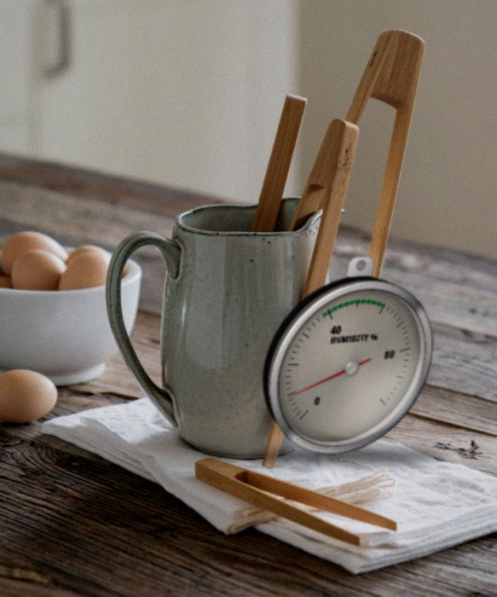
10 %
